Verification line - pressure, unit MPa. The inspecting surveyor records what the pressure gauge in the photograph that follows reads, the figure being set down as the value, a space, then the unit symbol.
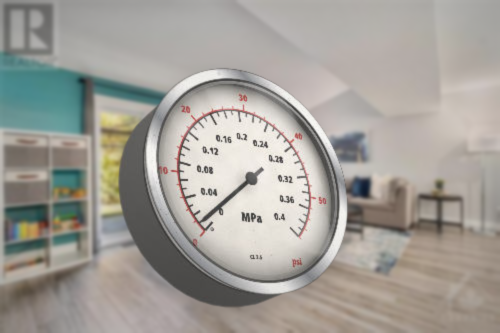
0.01 MPa
